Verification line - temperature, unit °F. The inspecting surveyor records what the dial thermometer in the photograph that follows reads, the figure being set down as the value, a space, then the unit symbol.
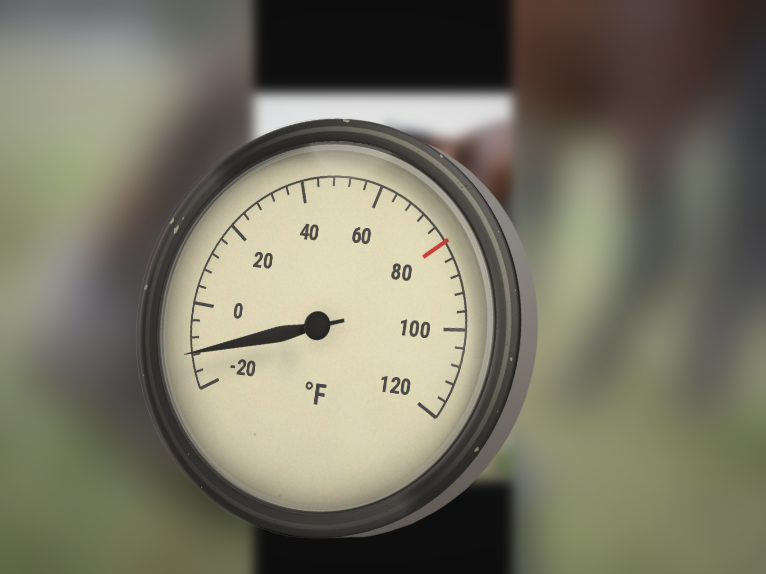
-12 °F
